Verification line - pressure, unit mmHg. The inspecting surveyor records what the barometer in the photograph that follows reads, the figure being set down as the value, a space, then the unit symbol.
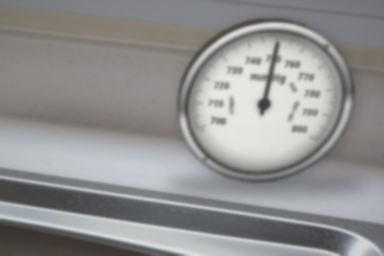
750 mmHg
